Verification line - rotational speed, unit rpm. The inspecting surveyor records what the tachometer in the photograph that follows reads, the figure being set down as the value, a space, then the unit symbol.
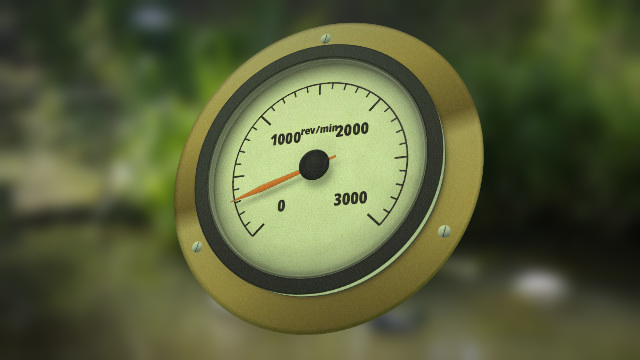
300 rpm
